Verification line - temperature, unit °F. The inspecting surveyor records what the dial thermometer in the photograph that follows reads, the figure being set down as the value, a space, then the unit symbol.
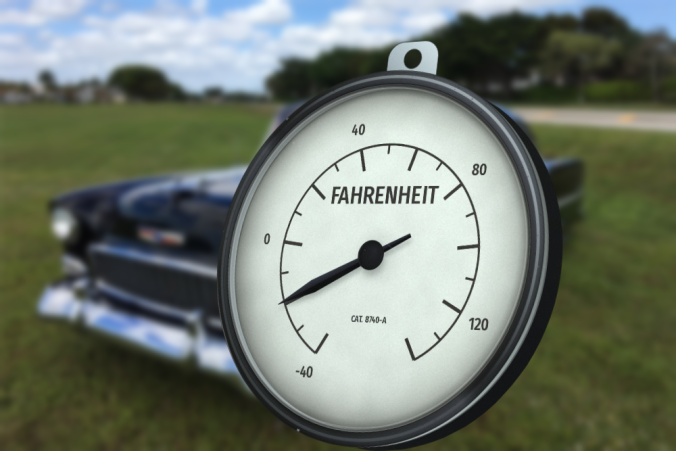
-20 °F
